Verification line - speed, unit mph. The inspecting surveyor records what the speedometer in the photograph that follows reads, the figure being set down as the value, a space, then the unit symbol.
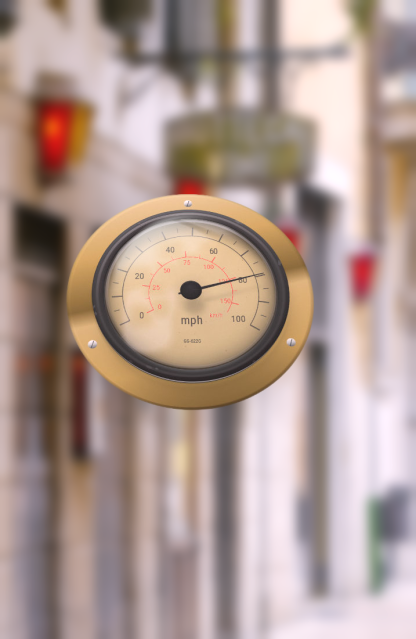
80 mph
